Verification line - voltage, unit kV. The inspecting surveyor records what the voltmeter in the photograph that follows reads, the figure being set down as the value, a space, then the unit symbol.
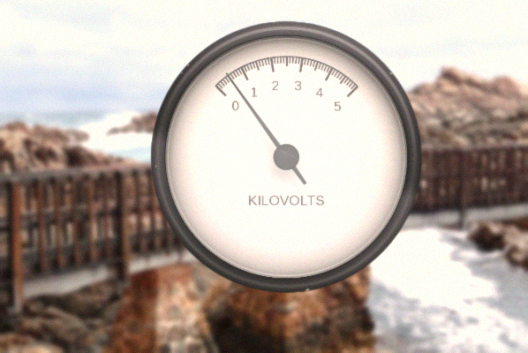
0.5 kV
